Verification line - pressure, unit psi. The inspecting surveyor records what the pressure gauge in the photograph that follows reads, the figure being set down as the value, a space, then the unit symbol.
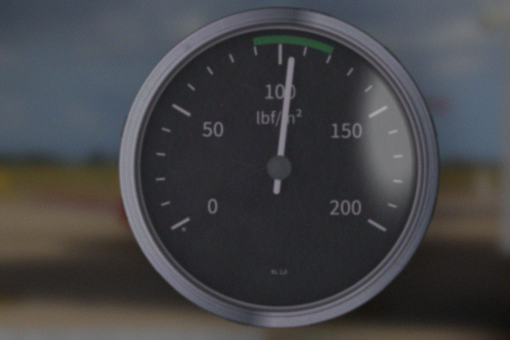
105 psi
